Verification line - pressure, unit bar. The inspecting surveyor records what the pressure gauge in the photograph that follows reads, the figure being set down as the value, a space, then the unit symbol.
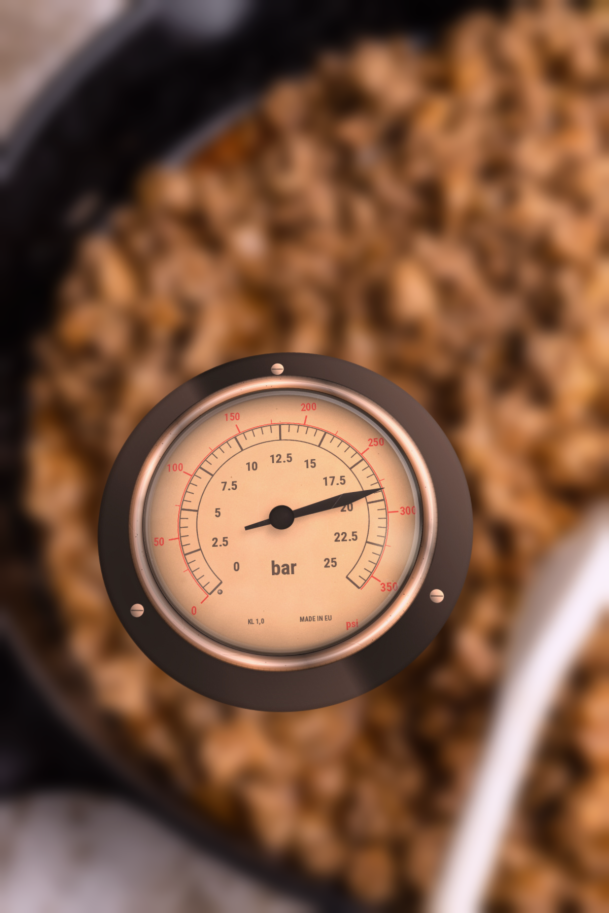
19.5 bar
